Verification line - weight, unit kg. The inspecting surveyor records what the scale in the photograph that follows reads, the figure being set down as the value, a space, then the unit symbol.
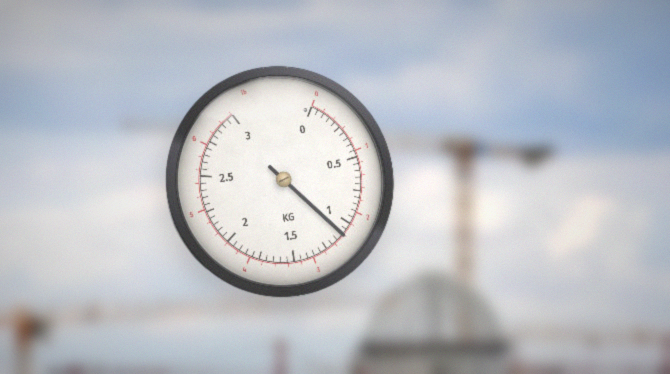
1.1 kg
